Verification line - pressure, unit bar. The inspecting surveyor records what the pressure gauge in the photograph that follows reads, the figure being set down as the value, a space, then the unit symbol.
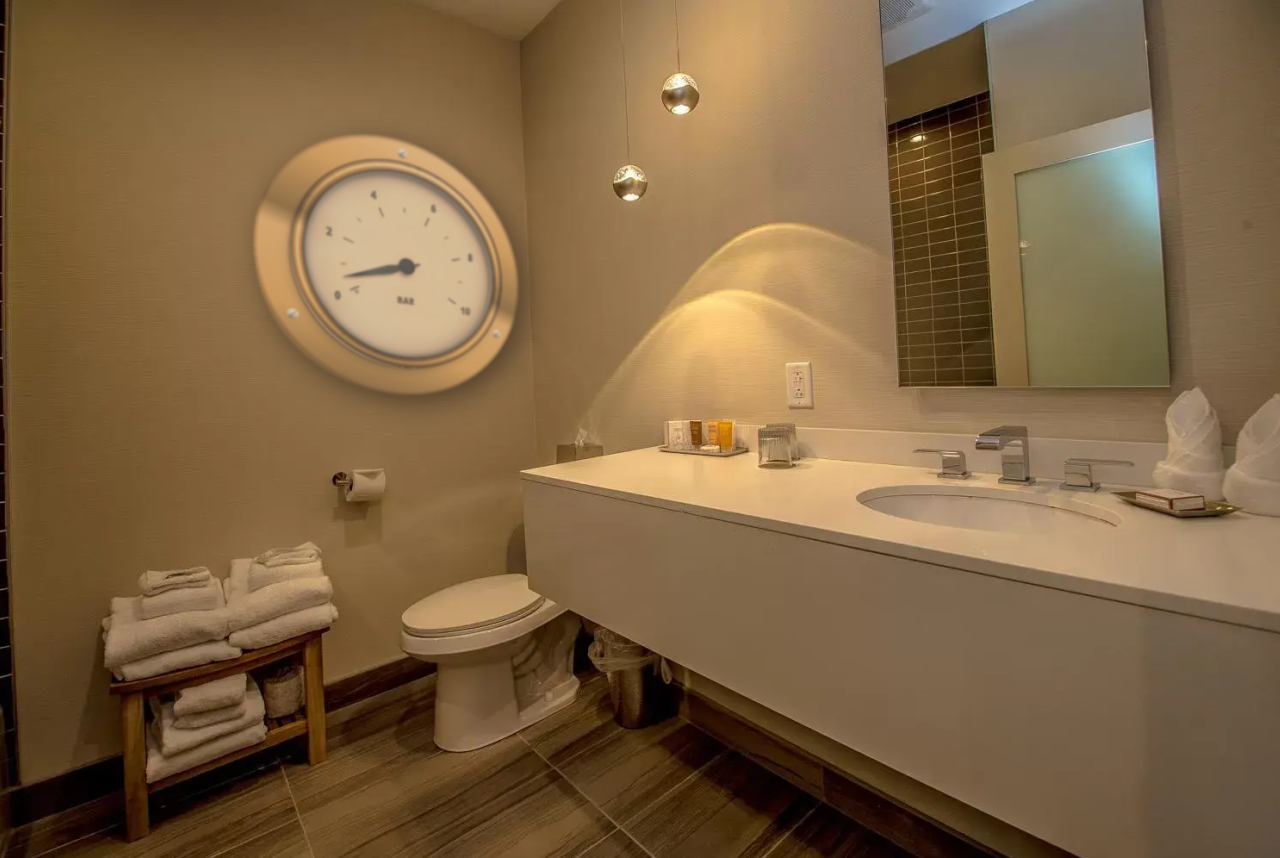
0.5 bar
